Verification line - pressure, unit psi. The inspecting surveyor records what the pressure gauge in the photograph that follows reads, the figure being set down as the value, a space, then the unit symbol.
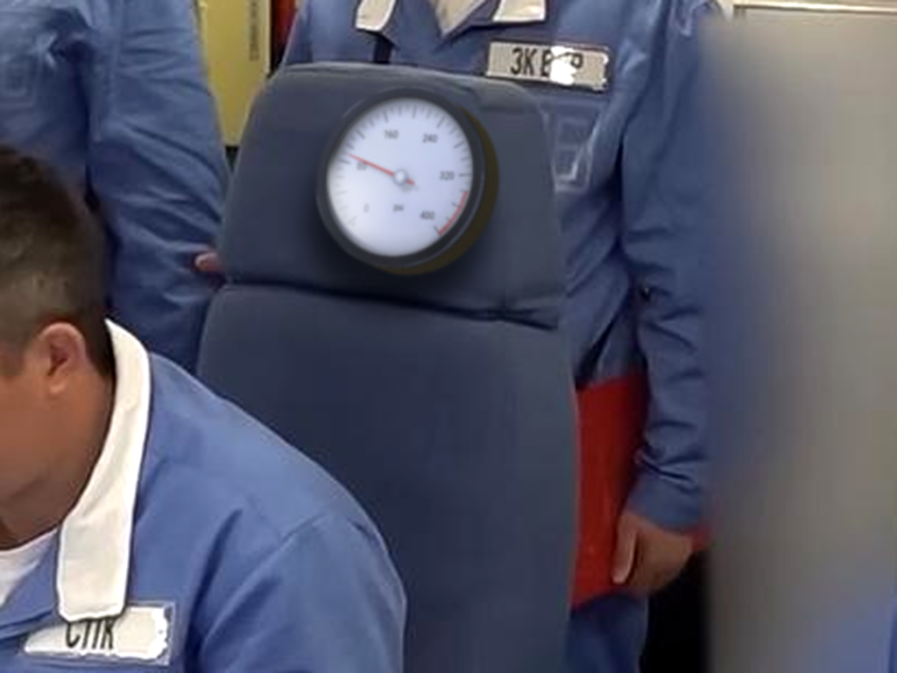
90 psi
